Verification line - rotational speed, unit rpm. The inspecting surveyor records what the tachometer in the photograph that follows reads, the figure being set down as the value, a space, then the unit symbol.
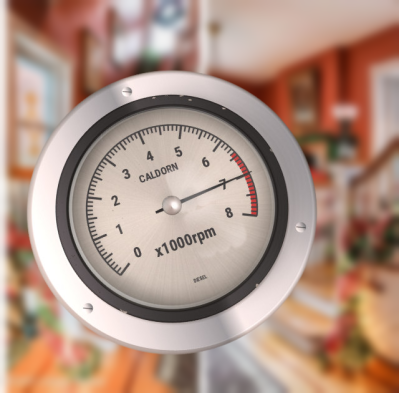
7000 rpm
